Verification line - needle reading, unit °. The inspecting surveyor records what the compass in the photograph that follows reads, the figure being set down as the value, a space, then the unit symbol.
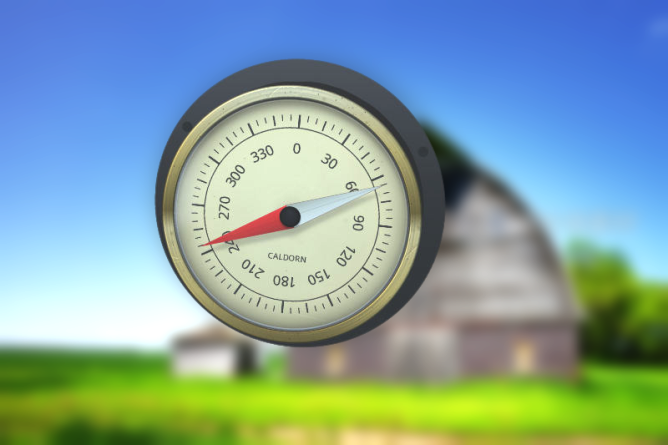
245 °
